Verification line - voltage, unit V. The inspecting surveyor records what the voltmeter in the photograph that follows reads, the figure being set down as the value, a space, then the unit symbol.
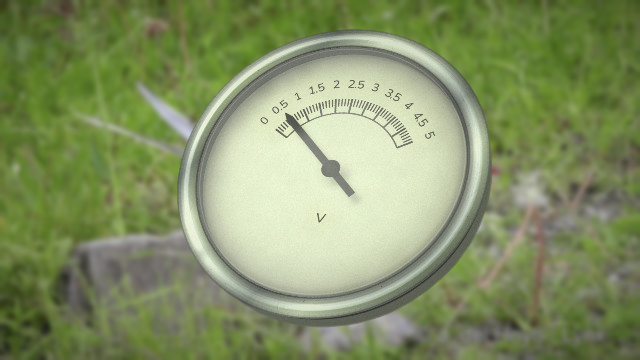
0.5 V
